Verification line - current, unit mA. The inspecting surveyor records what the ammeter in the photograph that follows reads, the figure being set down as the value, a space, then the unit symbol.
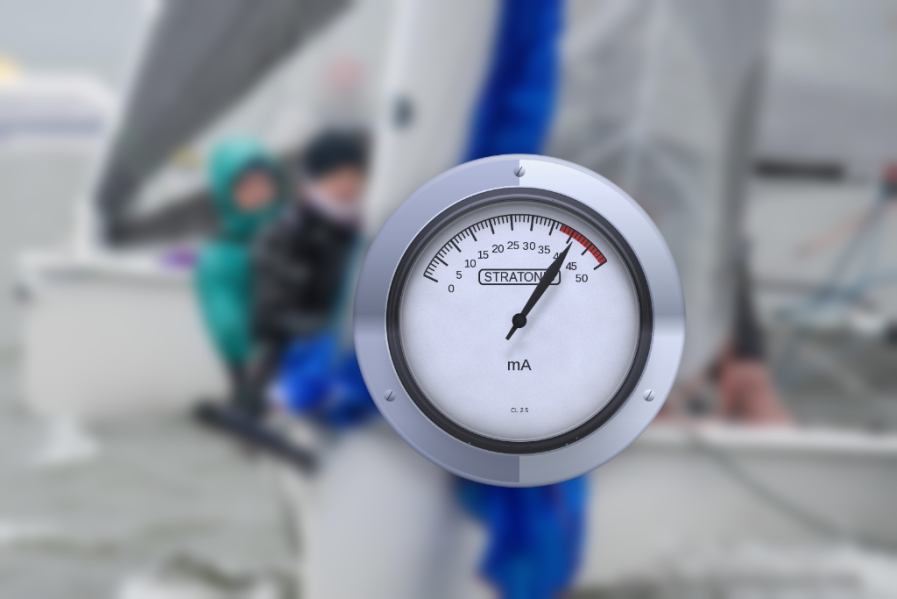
41 mA
